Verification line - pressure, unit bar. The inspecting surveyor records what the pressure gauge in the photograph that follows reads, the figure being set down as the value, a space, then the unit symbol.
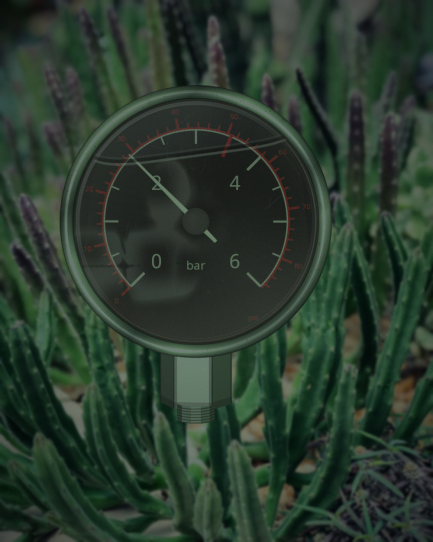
2 bar
